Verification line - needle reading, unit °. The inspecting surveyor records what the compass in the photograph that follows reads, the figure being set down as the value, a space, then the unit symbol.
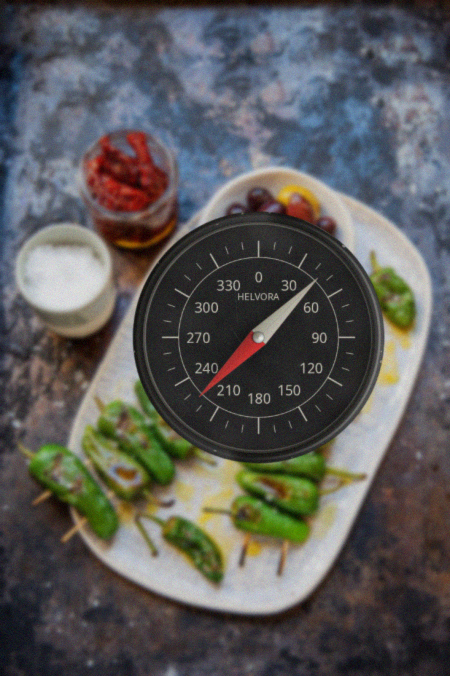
225 °
